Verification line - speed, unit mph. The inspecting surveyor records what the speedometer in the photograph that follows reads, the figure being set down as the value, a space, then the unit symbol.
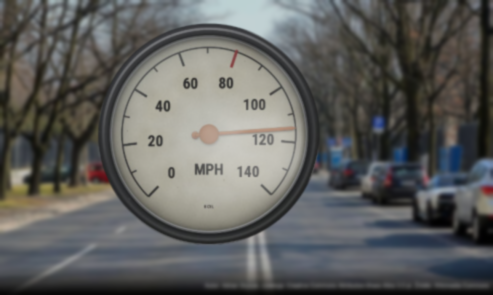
115 mph
